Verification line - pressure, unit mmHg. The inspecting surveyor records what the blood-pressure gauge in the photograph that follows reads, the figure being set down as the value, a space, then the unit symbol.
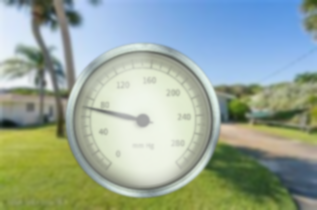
70 mmHg
